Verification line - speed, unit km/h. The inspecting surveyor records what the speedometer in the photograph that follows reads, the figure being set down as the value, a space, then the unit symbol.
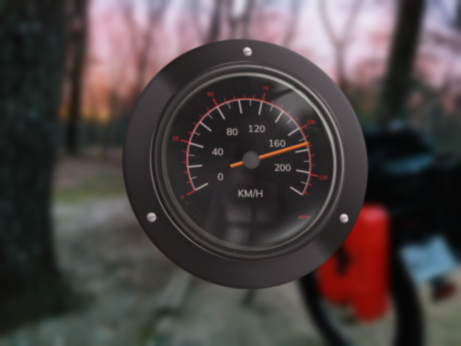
175 km/h
